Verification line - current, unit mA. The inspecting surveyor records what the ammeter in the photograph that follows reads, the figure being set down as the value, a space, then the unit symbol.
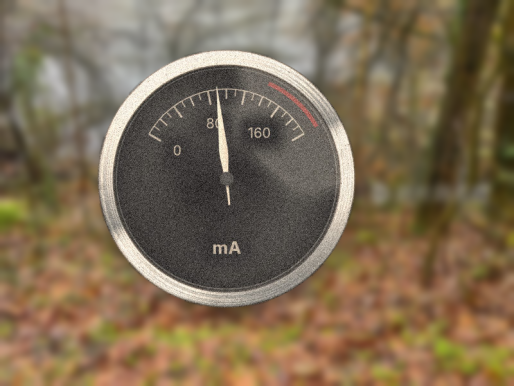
90 mA
